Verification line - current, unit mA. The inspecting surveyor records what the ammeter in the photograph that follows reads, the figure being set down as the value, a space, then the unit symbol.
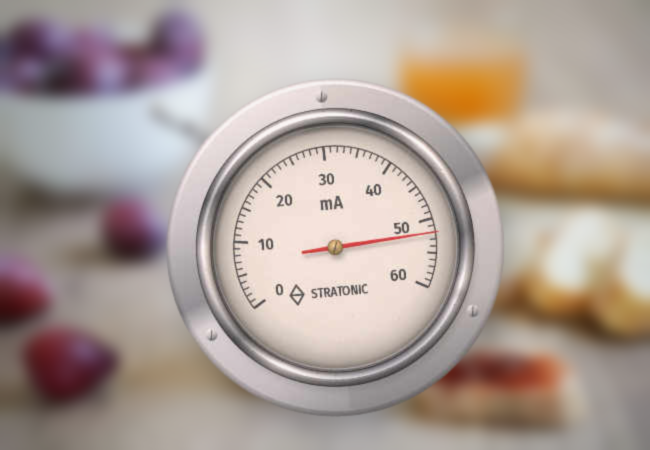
52 mA
